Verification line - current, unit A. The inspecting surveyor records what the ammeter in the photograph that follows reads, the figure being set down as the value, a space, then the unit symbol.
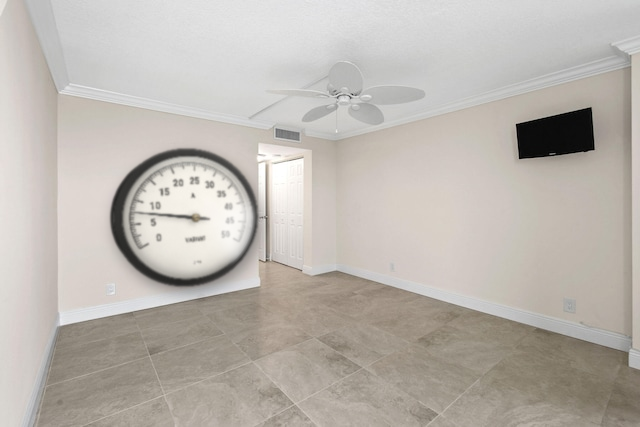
7.5 A
